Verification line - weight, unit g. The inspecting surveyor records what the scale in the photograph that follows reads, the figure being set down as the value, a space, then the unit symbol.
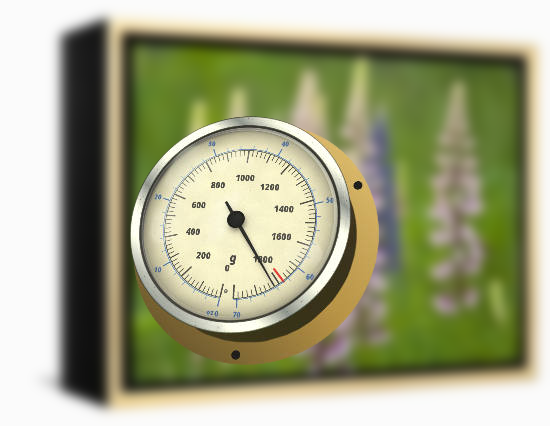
1820 g
